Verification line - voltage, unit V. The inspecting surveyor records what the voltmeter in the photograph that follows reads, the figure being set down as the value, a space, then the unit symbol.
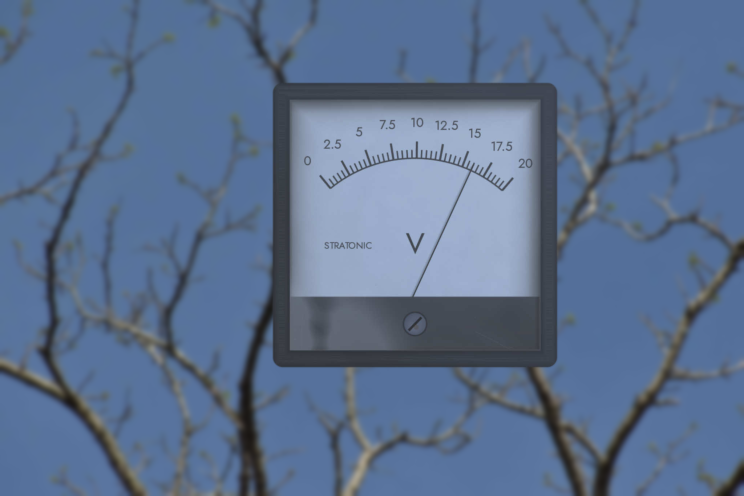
16 V
